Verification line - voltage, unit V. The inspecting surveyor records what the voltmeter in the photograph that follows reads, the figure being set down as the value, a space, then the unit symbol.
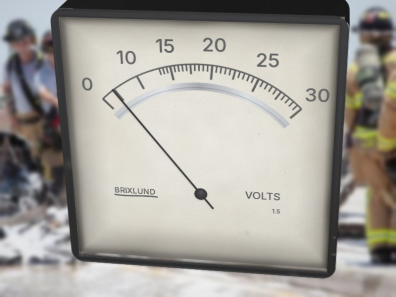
5 V
